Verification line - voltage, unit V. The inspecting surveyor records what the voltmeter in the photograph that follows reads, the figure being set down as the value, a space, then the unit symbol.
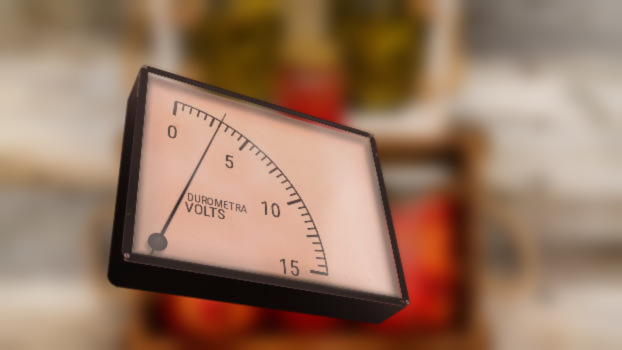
3 V
